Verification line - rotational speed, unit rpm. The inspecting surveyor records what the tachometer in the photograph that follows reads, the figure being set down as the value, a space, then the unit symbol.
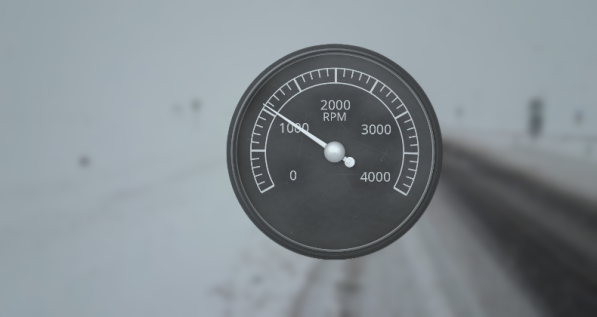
1050 rpm
